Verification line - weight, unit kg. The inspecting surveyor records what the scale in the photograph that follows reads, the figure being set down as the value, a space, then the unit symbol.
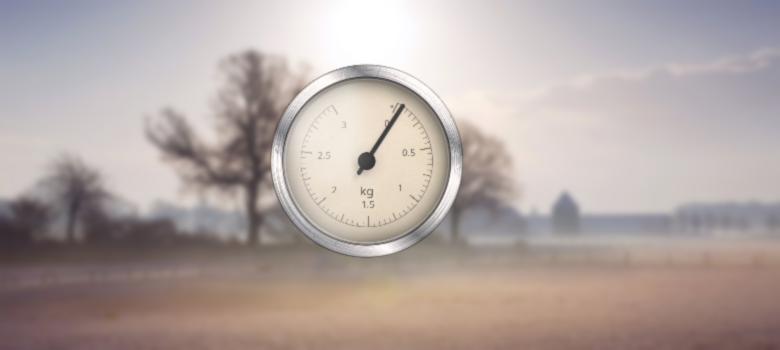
0.05 kg
